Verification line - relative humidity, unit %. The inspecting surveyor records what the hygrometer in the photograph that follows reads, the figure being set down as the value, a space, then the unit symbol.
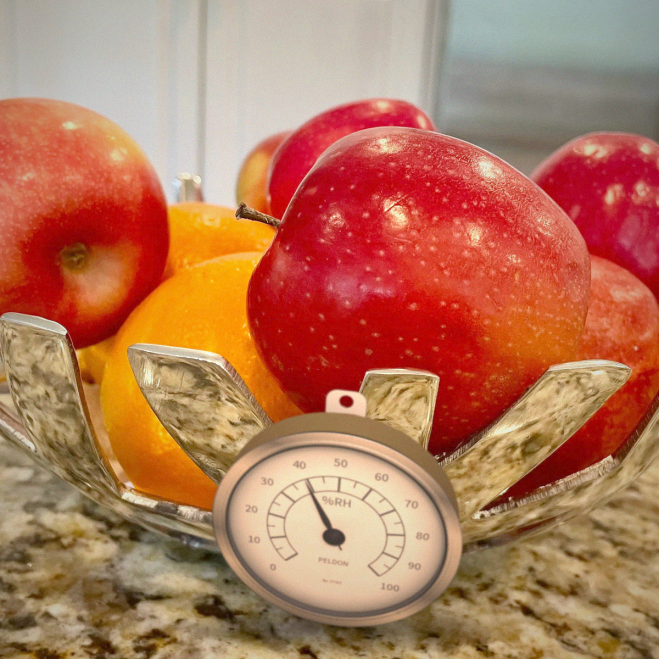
40 %
